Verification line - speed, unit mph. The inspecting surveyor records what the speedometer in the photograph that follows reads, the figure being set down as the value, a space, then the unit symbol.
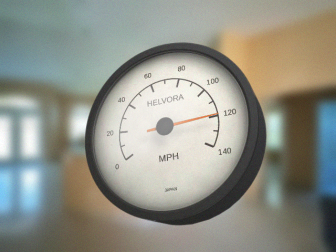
120 mph
